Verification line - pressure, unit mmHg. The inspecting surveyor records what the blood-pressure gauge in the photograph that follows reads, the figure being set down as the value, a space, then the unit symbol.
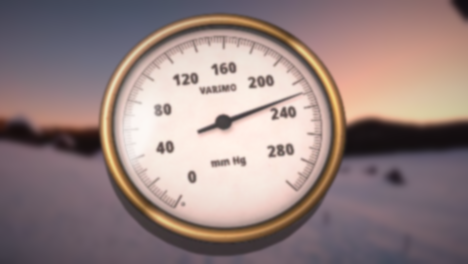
230 mmHg
